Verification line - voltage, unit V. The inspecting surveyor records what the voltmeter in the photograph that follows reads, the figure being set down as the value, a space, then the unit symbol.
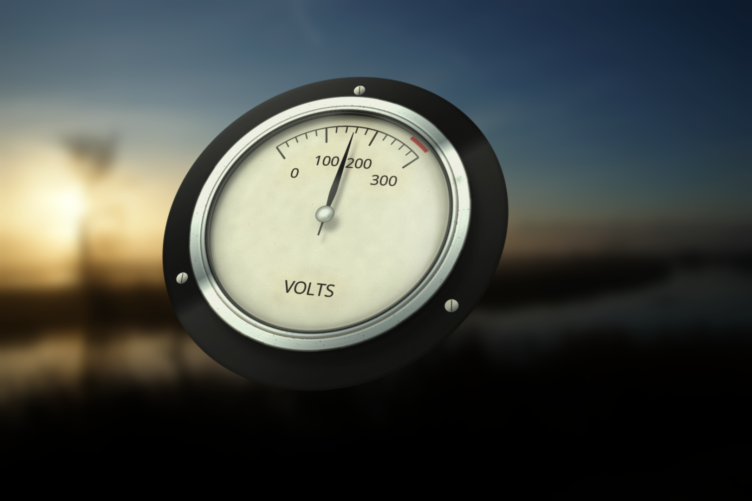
160 V
